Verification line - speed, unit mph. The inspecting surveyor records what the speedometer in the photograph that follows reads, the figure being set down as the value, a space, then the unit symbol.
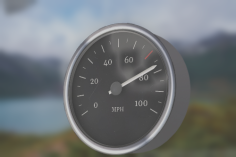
77.5 mph
